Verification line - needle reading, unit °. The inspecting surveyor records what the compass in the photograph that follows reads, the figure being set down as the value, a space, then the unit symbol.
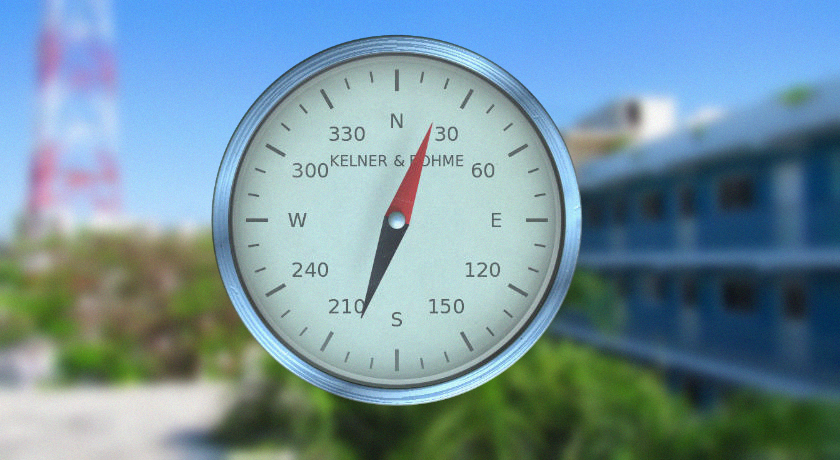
20 °
